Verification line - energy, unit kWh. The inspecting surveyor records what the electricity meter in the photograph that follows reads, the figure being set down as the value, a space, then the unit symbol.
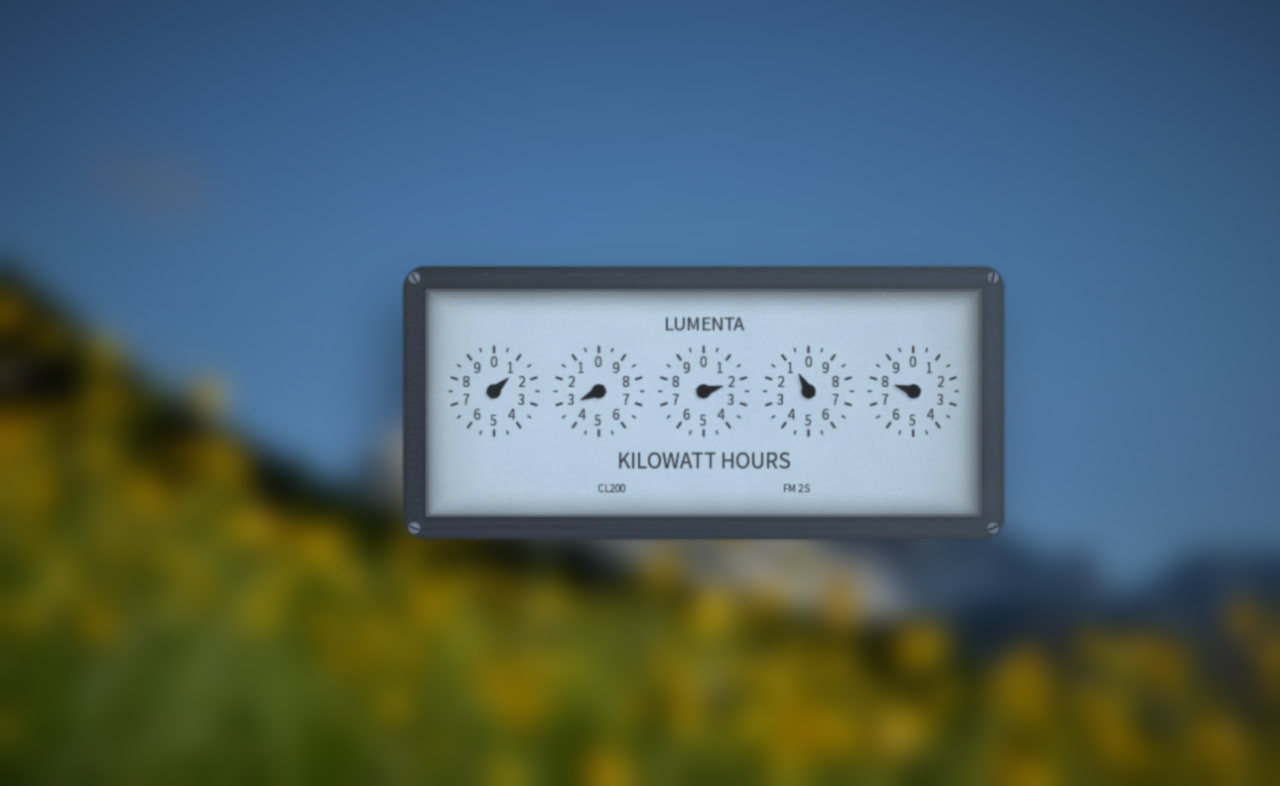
13208 kWh
